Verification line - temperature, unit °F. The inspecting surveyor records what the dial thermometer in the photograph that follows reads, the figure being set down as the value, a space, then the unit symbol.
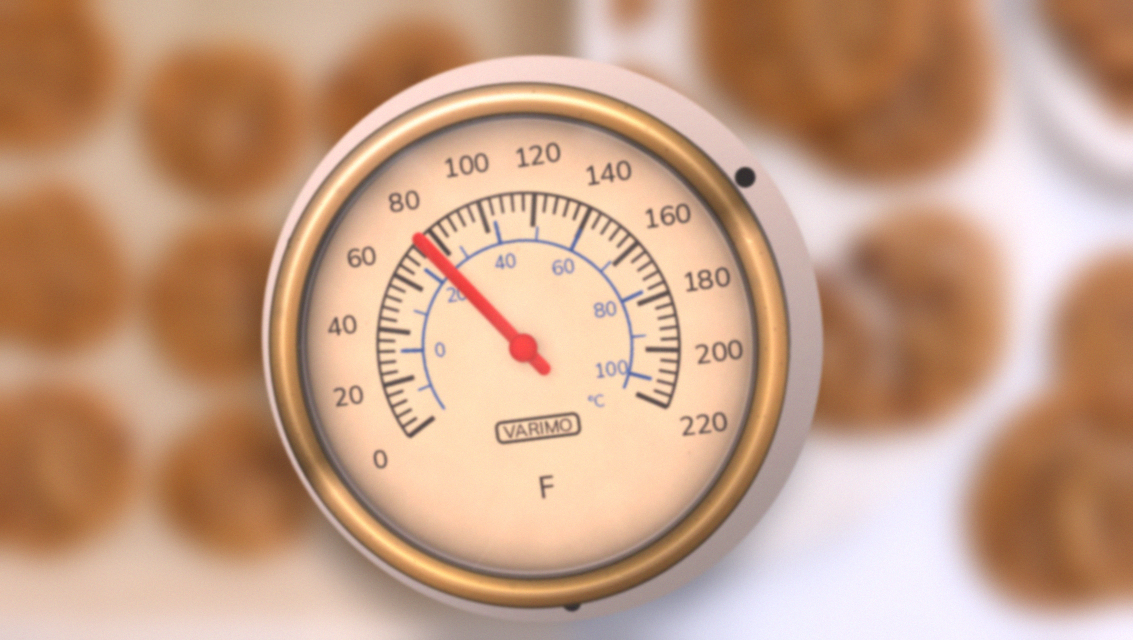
76 °F
